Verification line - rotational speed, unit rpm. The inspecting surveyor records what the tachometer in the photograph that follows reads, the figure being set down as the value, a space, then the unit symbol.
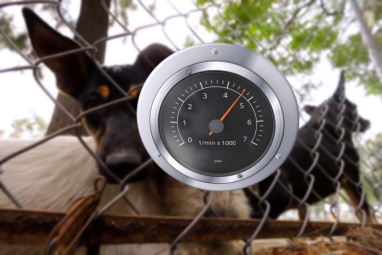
4600 rpm
